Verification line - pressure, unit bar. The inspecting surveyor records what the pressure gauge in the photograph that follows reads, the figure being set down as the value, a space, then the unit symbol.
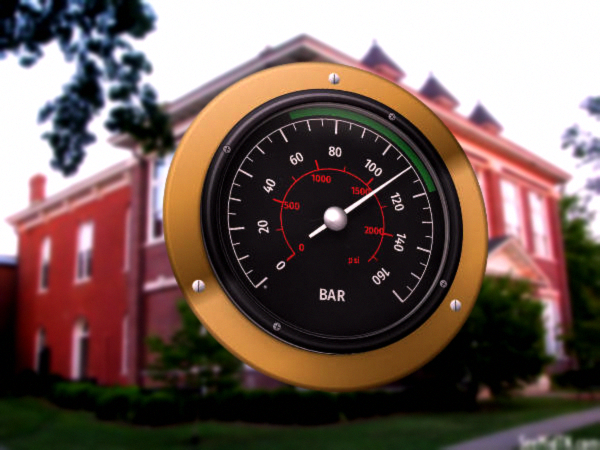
110 bar
